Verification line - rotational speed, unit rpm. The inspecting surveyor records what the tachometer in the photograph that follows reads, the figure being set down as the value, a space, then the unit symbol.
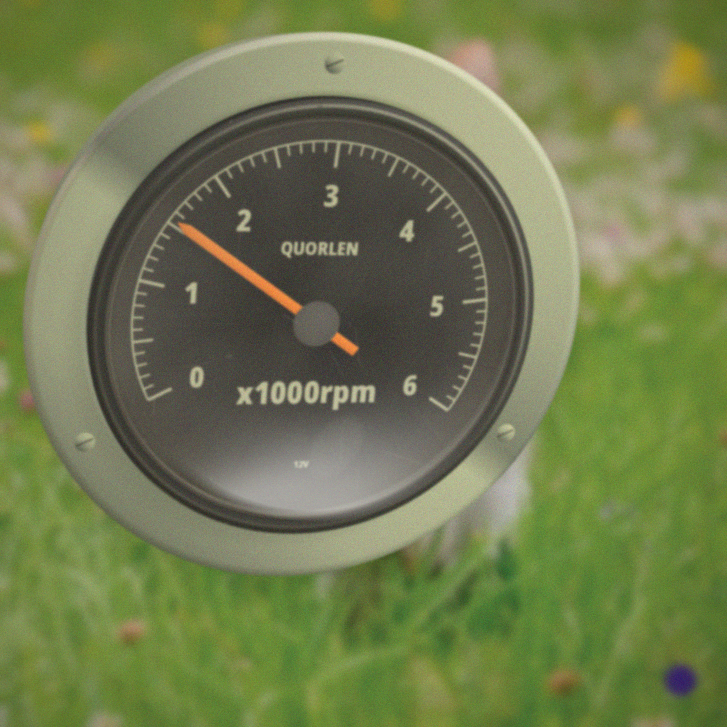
1550 rpm
